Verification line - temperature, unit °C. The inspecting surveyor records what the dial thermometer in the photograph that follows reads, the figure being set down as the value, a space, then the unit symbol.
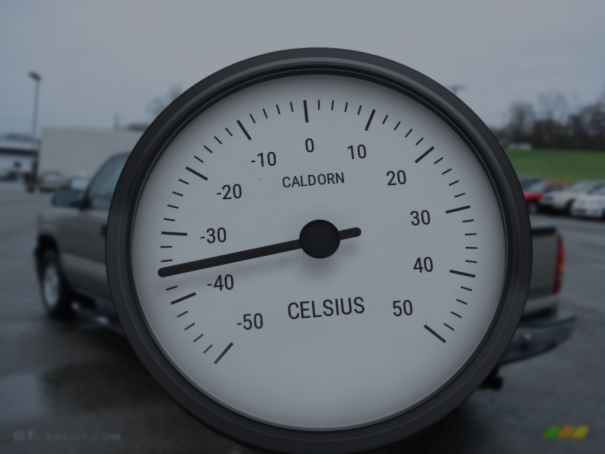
-36 °C
